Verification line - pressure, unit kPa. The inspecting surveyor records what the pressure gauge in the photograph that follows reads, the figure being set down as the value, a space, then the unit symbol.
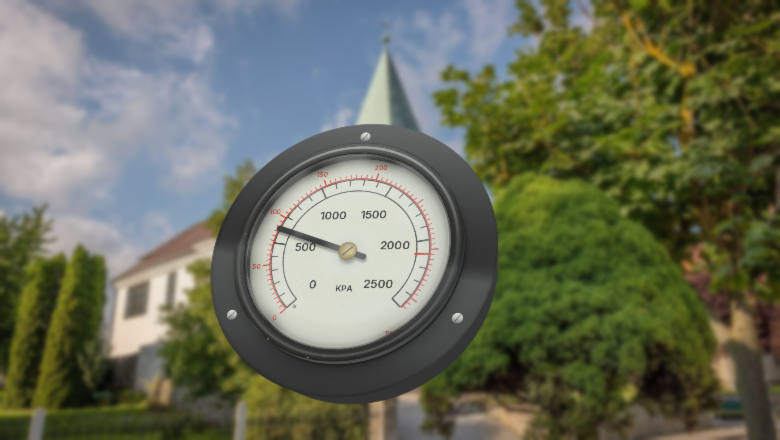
600 kPa
